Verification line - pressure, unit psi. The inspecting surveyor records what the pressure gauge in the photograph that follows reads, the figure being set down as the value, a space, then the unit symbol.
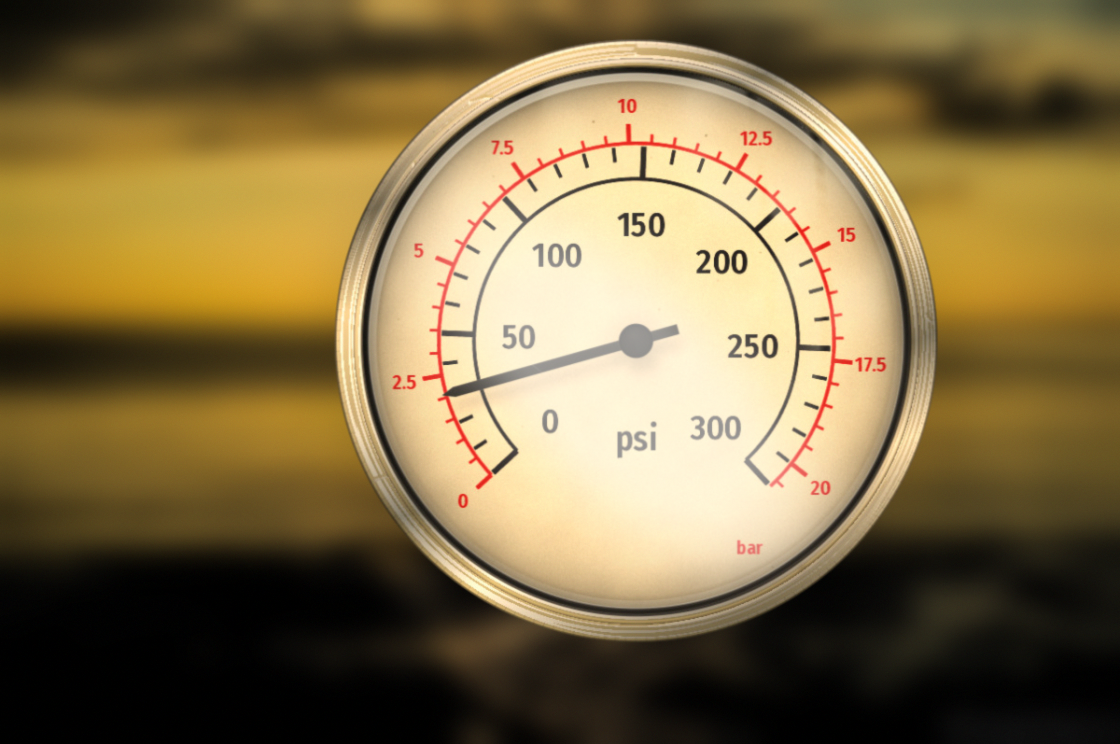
30 psi
